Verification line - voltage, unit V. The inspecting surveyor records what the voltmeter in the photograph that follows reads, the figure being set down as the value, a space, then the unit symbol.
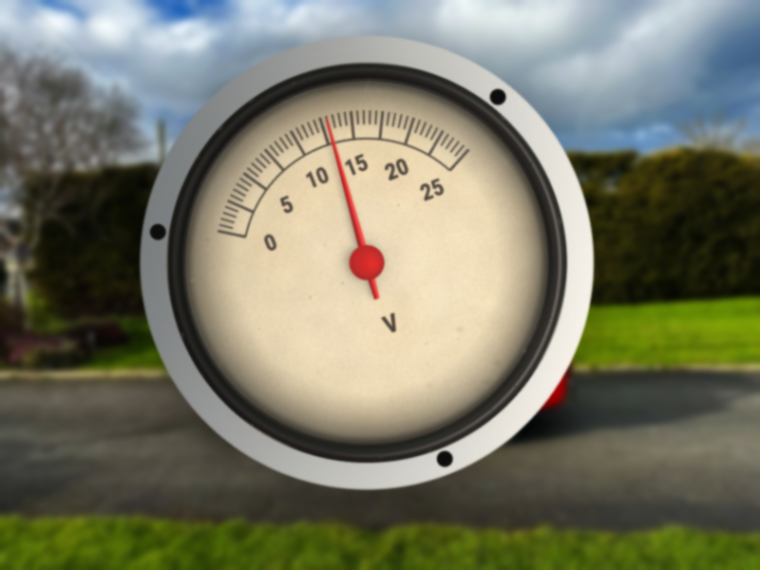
13 V
